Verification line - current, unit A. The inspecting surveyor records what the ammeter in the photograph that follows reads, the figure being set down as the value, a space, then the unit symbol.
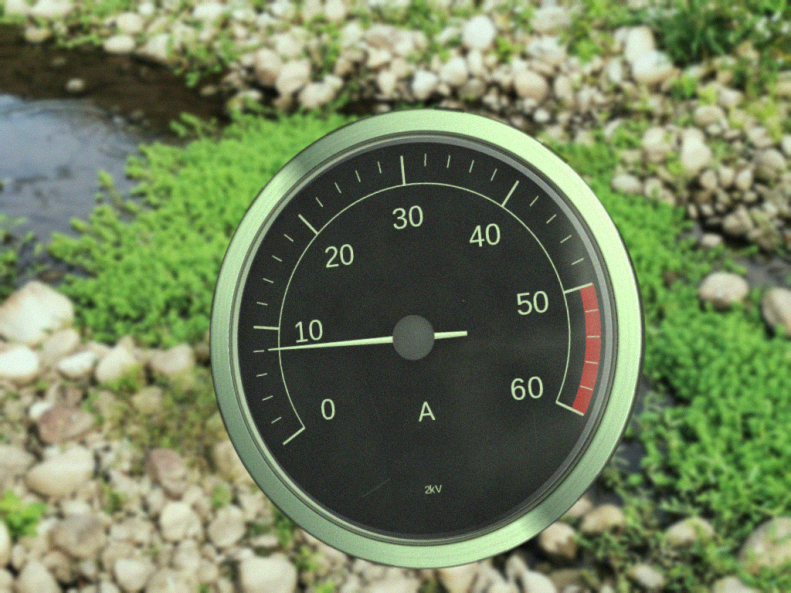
8 A
